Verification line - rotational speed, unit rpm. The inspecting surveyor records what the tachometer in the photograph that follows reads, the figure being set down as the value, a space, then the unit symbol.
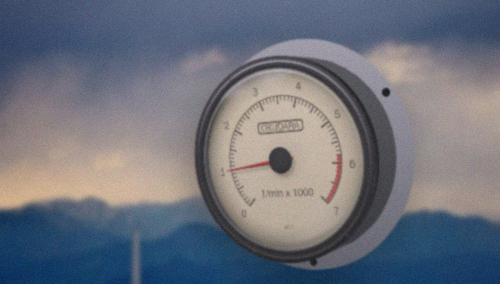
1000 rpm
